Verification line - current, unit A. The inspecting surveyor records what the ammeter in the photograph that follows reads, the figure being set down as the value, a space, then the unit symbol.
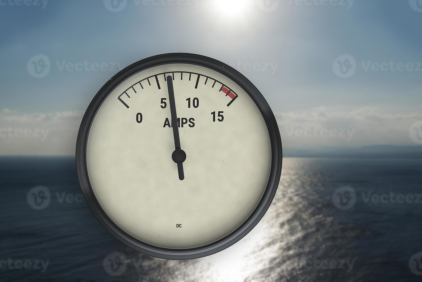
6.5 A
